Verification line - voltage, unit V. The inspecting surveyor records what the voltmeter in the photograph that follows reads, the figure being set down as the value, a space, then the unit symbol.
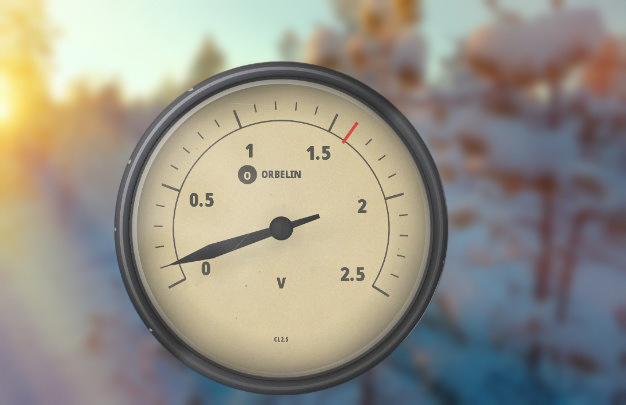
0.1 V
